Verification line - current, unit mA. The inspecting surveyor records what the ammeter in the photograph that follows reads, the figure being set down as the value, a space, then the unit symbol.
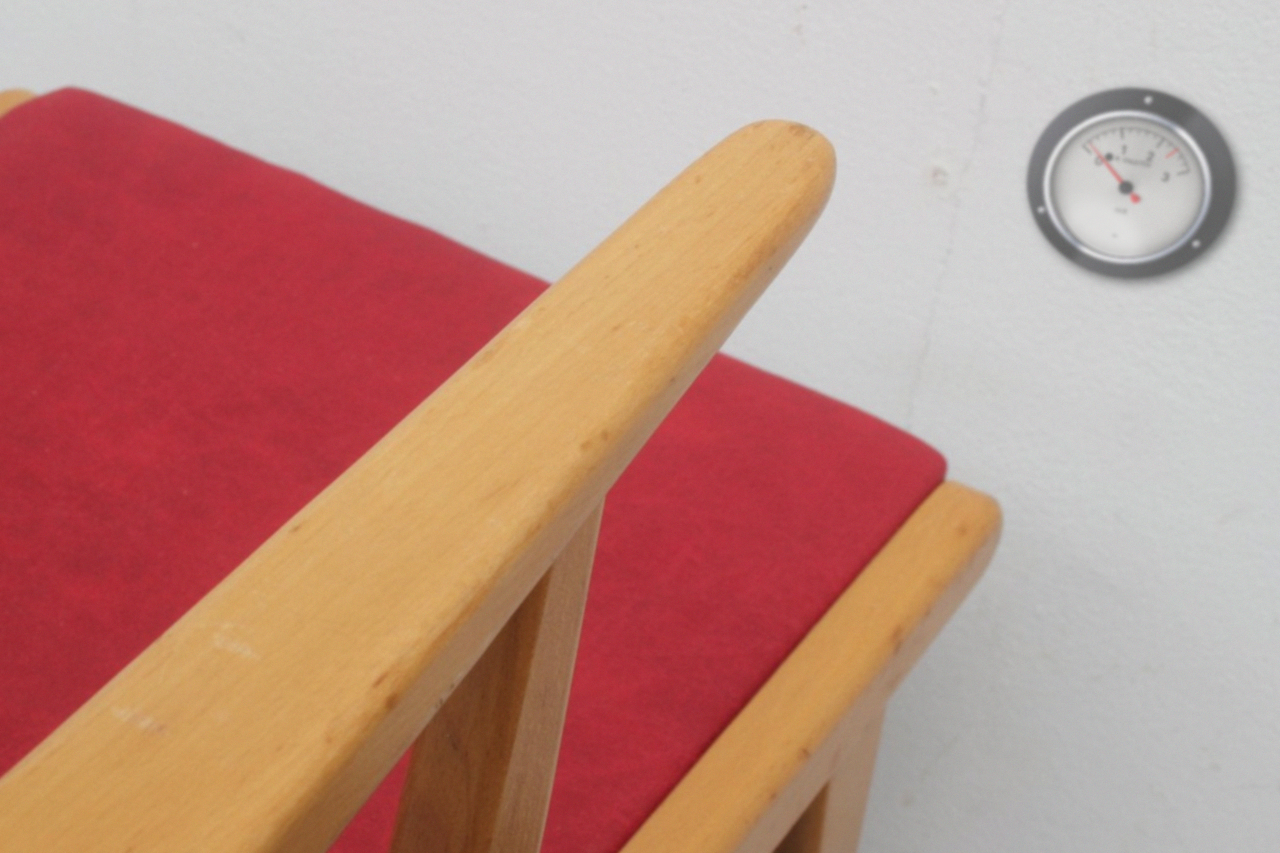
0.2 mA
